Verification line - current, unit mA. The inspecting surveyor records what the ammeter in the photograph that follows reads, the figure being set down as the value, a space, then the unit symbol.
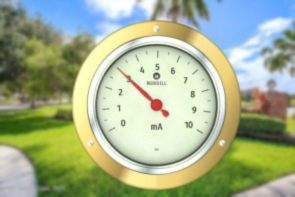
3 mA
